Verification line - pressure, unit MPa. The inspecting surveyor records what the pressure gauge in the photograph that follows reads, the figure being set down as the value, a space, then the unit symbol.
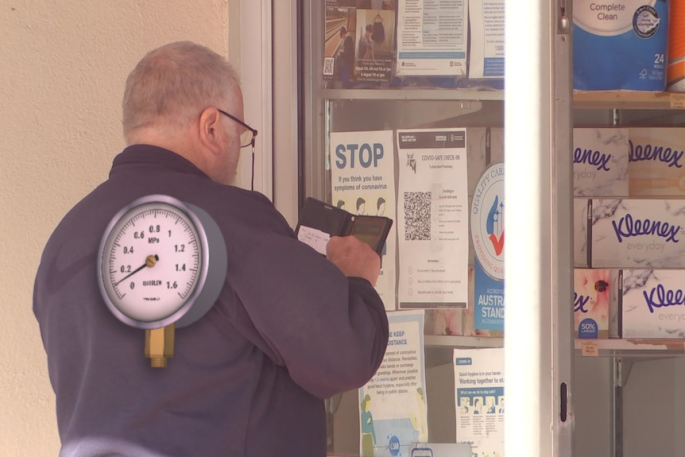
0.1 MPa
